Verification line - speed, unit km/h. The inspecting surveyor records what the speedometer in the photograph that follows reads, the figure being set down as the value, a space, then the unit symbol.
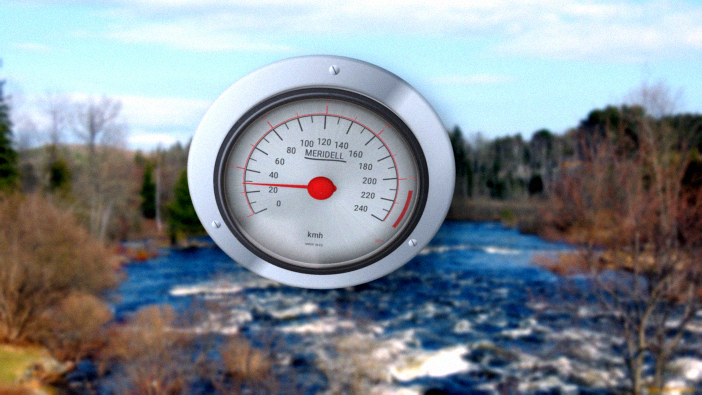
30 km/h
